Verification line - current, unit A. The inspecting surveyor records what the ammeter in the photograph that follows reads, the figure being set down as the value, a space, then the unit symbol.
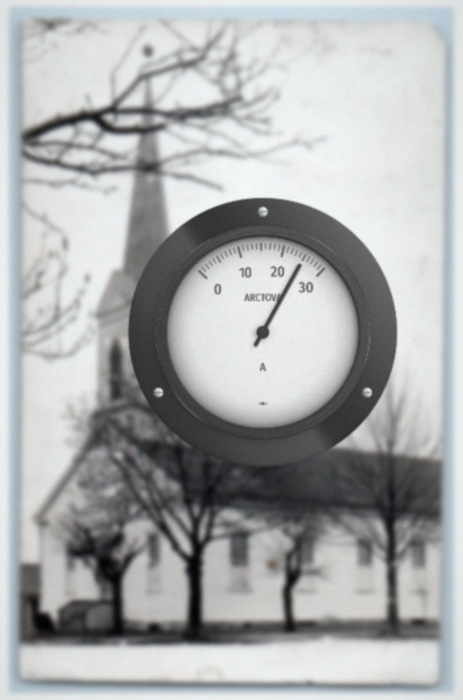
25 A
